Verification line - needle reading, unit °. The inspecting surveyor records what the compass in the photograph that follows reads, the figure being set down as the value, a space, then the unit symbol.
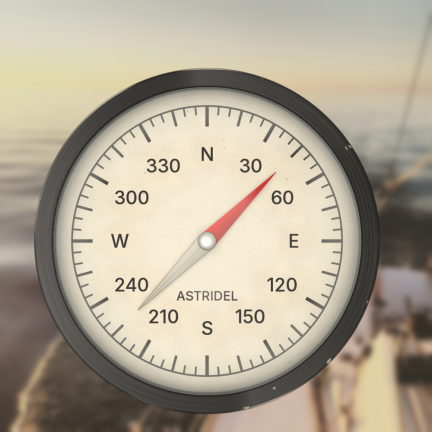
45 °
